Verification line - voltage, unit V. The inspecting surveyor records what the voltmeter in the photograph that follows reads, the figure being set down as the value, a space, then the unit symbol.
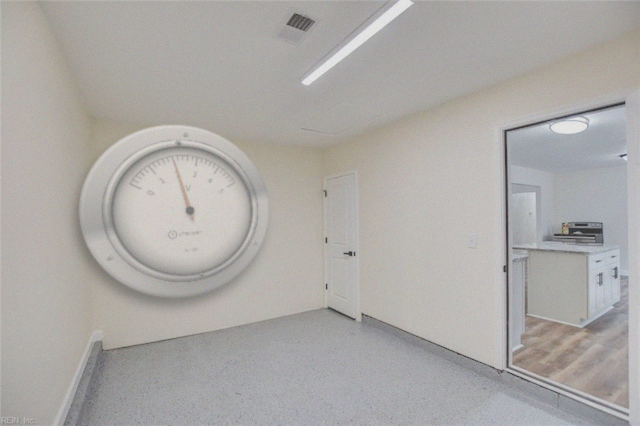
2 V
